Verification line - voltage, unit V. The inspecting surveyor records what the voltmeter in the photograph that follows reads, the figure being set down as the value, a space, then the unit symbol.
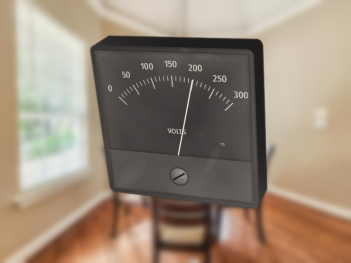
200 V
